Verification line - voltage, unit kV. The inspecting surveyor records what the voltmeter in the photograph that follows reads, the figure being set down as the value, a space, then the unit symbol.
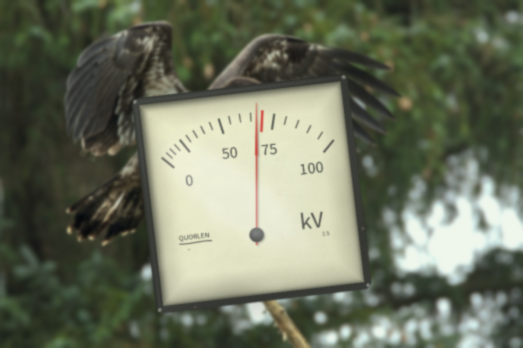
67.5 kV
